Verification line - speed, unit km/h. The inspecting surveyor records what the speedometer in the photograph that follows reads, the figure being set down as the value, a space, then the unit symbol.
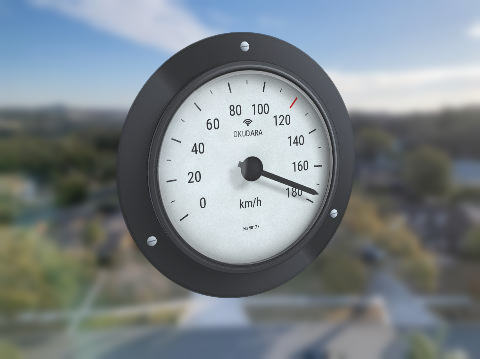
175 km/h
